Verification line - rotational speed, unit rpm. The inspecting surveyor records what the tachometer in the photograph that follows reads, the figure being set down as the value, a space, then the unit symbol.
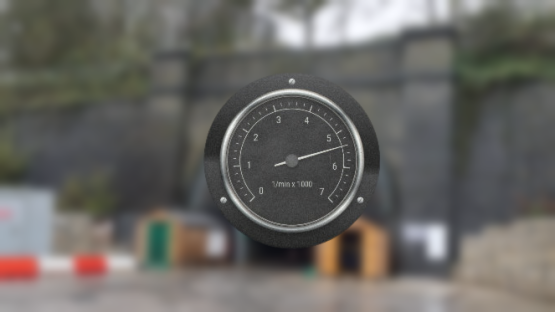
5400 rpm
